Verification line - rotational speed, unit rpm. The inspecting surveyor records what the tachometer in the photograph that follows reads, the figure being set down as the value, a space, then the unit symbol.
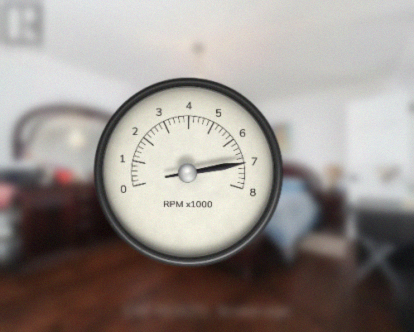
7000 rpm
